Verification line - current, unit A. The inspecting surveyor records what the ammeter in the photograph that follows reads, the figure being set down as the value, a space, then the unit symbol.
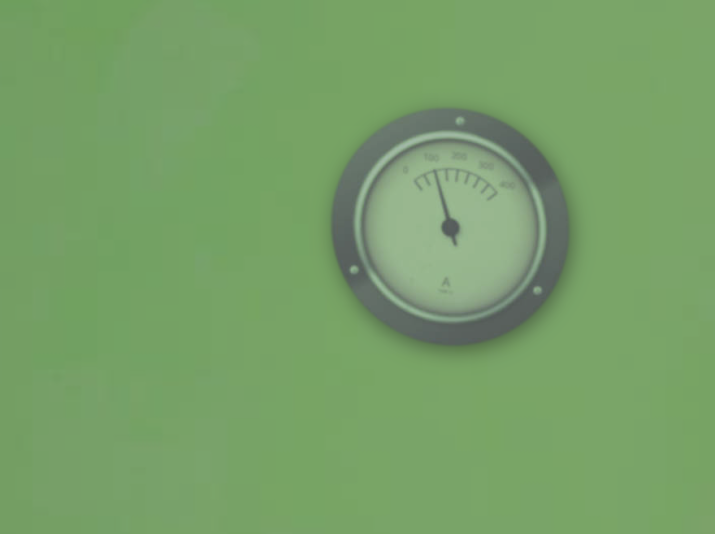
100 A
